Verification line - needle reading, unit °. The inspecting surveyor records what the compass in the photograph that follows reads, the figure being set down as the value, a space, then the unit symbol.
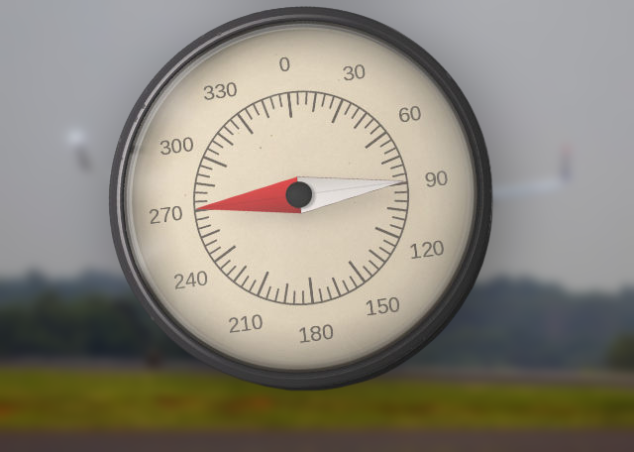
270 °
